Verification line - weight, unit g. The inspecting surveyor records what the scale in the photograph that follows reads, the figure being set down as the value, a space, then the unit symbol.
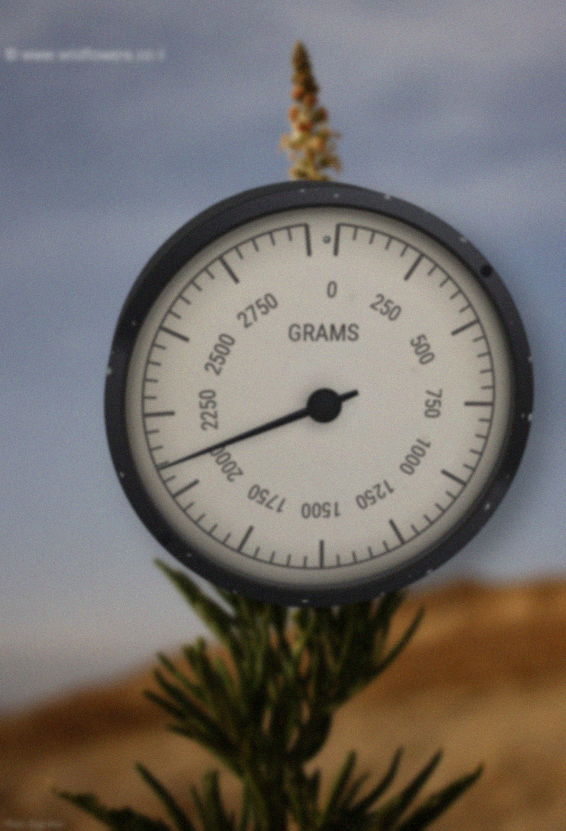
2100 g
